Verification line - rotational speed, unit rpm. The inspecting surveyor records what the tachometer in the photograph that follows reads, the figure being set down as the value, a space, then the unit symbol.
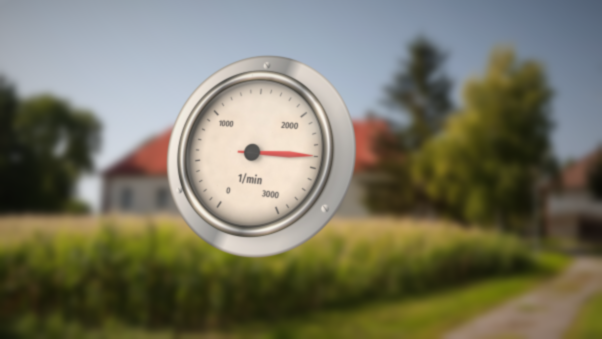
2400 rpm
